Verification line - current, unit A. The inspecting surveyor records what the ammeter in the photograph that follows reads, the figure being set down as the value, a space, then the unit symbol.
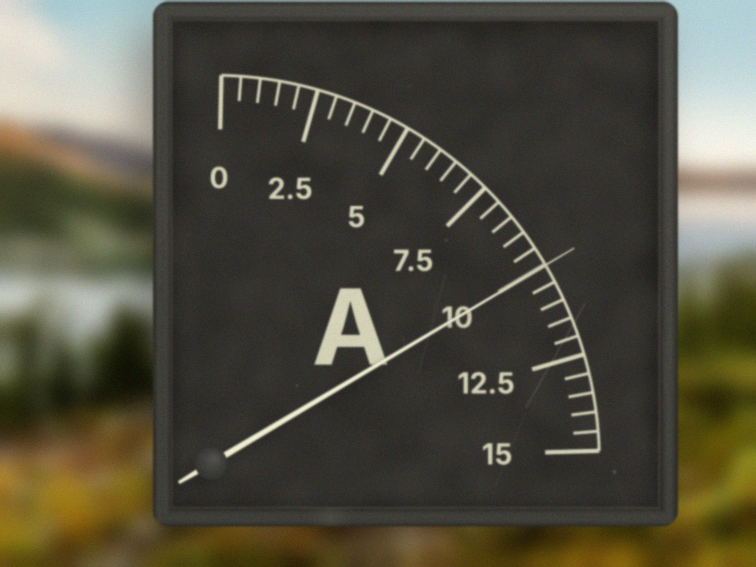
10 A
